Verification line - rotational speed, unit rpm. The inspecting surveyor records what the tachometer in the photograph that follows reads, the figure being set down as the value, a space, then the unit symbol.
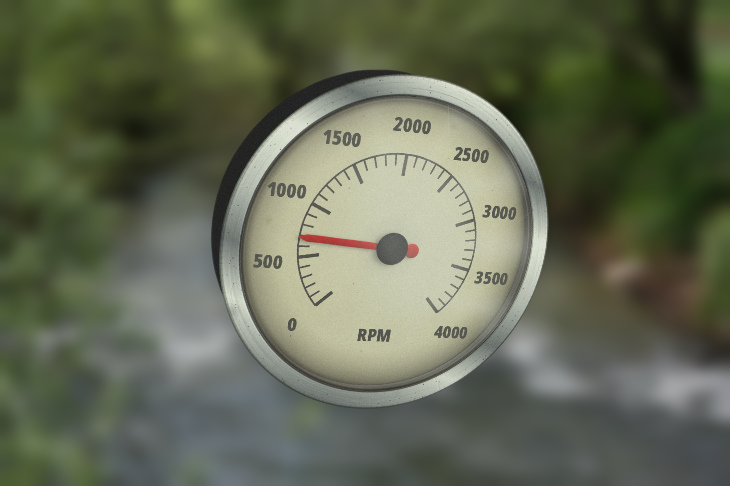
700 rpm
